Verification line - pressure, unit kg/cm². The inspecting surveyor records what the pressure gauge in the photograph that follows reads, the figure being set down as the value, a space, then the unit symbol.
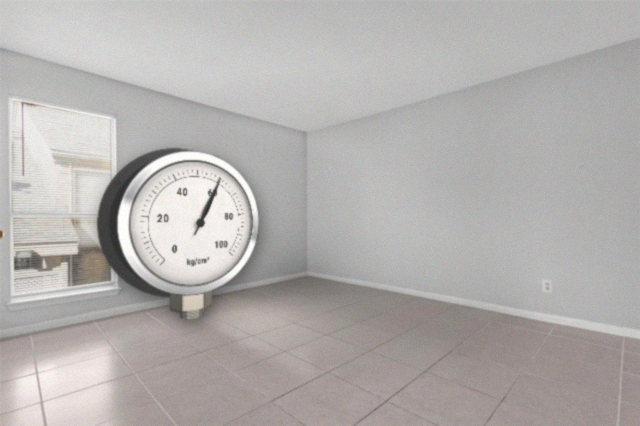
60 kg/cm²
